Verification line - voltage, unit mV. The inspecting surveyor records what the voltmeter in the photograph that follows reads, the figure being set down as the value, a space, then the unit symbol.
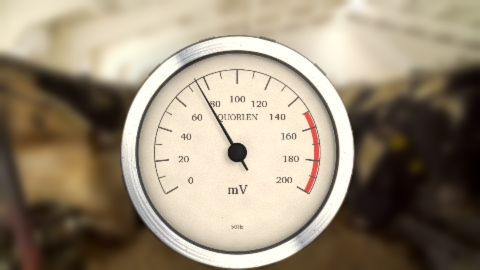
75 mV
